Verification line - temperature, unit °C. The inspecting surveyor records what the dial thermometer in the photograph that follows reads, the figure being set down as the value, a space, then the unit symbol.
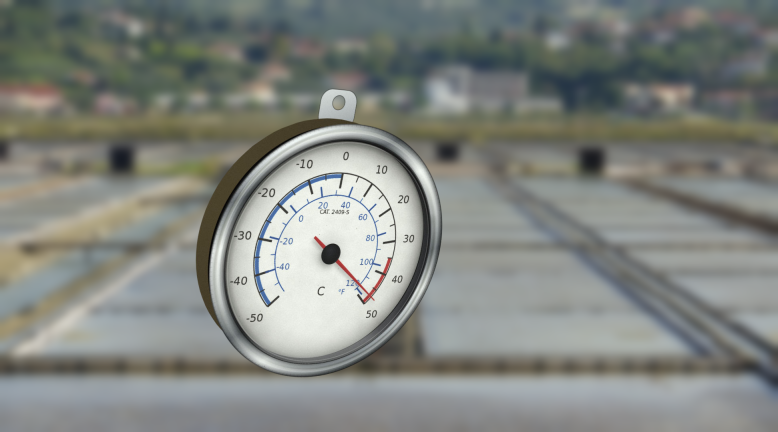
47.5 °C
